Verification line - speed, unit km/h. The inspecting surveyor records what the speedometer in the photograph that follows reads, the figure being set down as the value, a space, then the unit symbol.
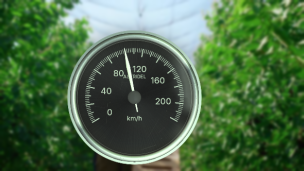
100 km/h
